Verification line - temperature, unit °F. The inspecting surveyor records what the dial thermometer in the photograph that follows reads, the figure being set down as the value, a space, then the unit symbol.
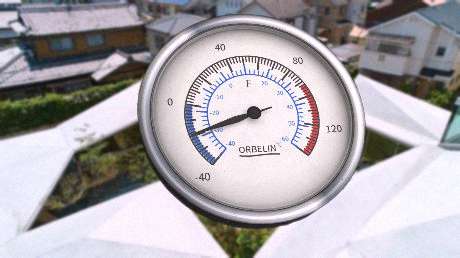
-20 °F
